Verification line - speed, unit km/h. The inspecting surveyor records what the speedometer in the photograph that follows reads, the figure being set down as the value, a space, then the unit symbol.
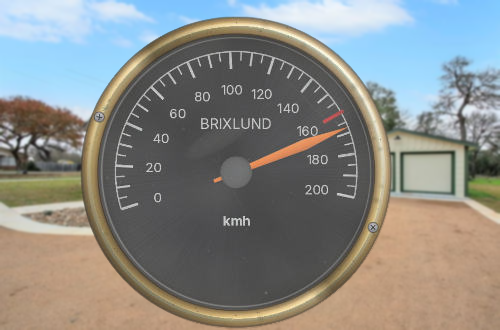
167.5 km/h
